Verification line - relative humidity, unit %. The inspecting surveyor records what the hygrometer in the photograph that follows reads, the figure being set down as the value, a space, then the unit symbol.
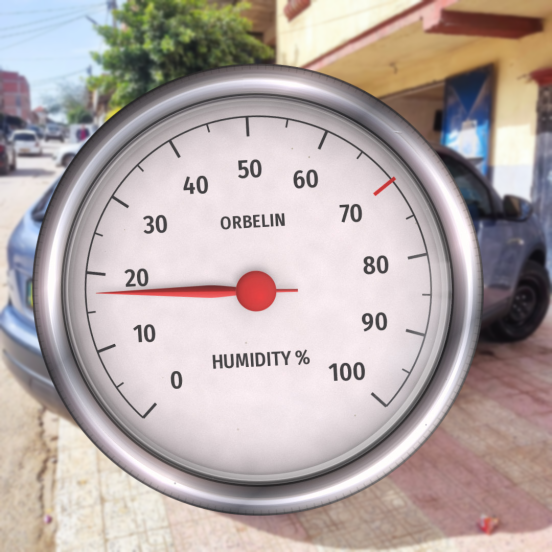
17.5 %
